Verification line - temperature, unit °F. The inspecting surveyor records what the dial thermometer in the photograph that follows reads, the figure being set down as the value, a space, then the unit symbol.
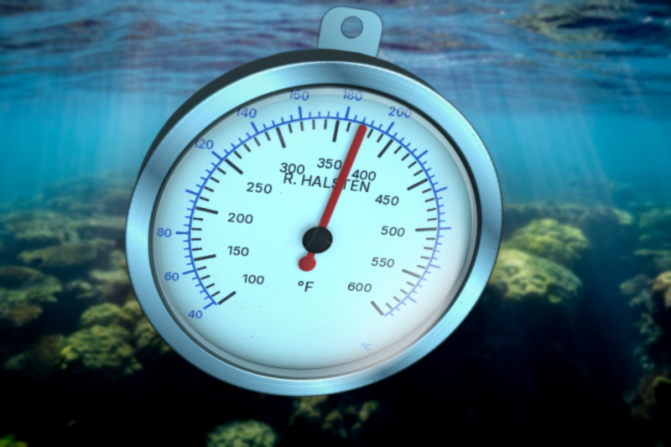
370 °F
